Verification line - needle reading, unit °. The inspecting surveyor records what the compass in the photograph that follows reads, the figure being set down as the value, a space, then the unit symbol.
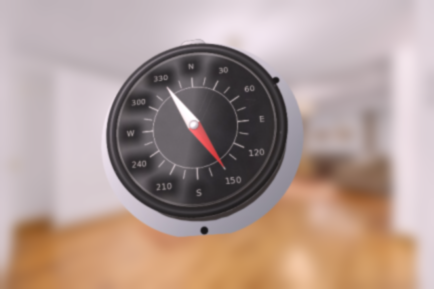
150 °
